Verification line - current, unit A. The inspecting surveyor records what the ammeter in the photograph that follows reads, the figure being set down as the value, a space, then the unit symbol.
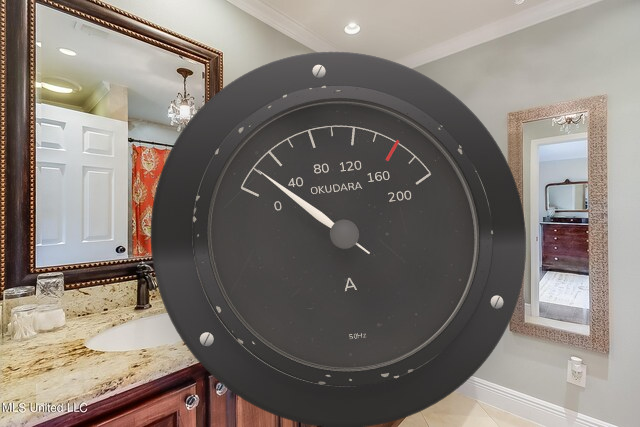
20 A
